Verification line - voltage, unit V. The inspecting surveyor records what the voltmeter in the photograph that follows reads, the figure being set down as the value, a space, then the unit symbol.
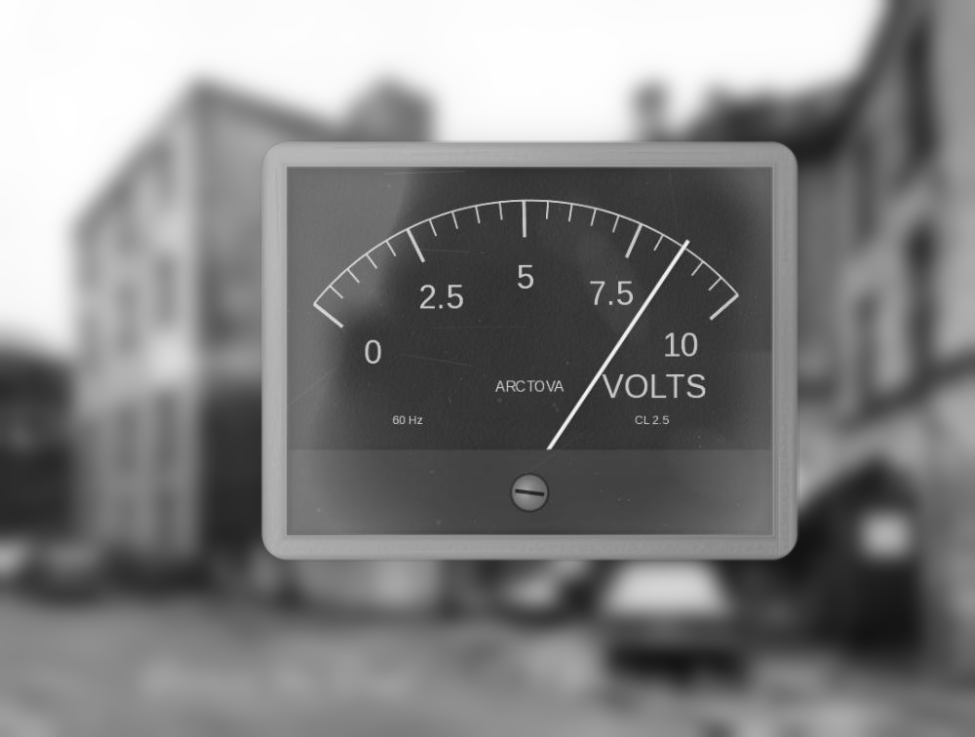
8.5 V
